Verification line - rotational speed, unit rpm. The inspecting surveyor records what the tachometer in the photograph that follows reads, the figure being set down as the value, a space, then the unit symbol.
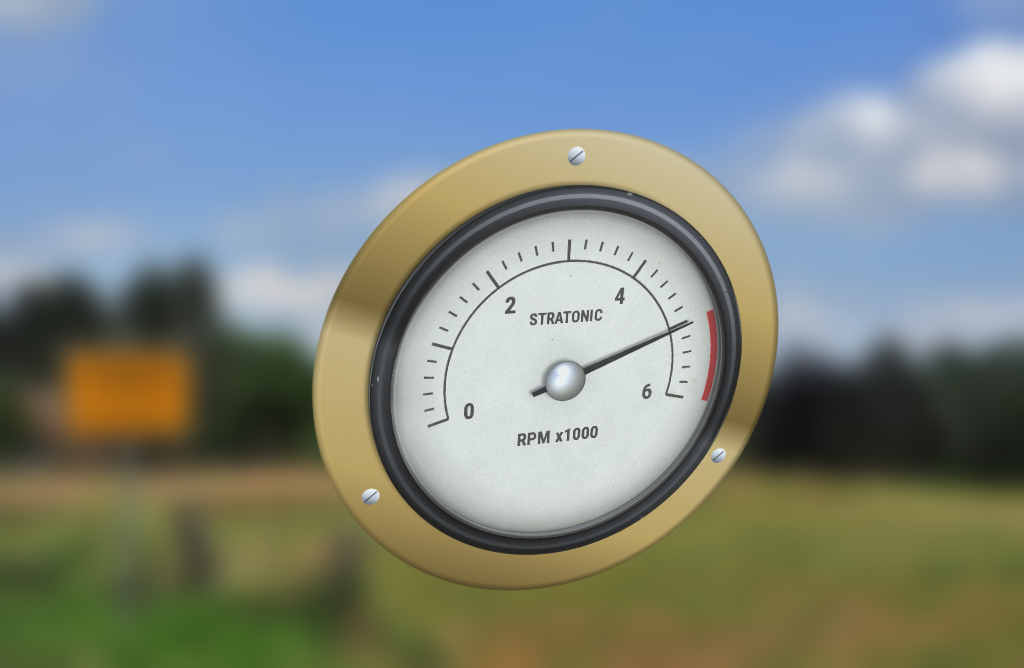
5000 rpm
